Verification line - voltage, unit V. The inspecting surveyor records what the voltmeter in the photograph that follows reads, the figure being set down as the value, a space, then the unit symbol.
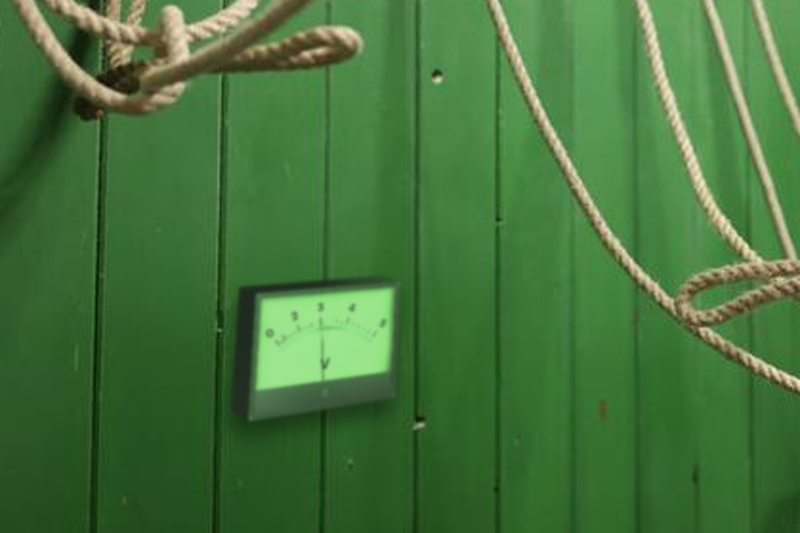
3 V
